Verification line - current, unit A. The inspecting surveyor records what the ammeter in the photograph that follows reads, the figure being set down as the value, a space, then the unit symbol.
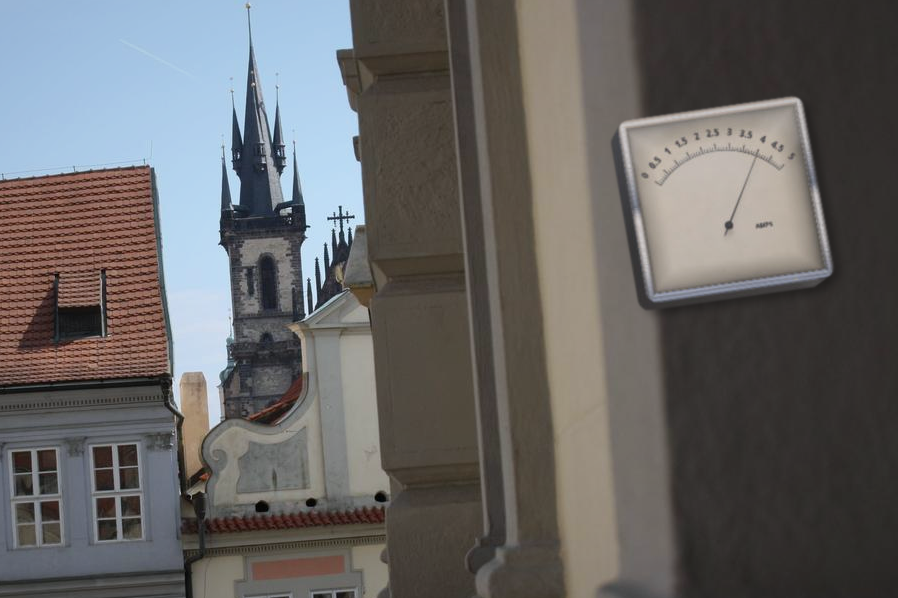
4 A
